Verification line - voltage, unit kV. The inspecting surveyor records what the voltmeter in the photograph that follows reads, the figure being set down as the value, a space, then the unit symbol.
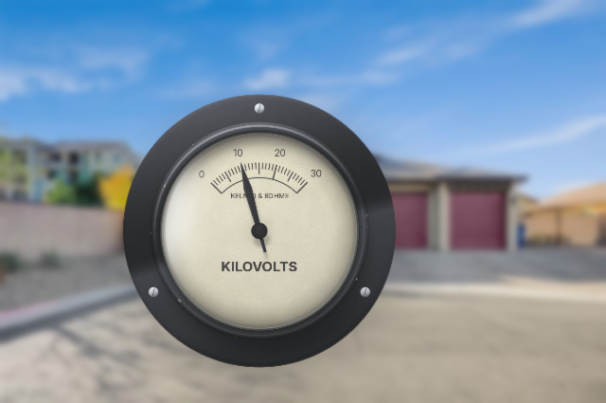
10 kV
